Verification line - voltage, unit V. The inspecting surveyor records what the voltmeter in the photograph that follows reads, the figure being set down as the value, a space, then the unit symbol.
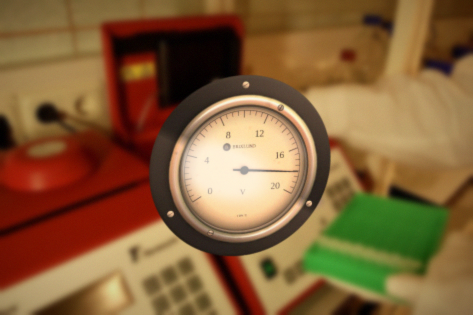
18 V
